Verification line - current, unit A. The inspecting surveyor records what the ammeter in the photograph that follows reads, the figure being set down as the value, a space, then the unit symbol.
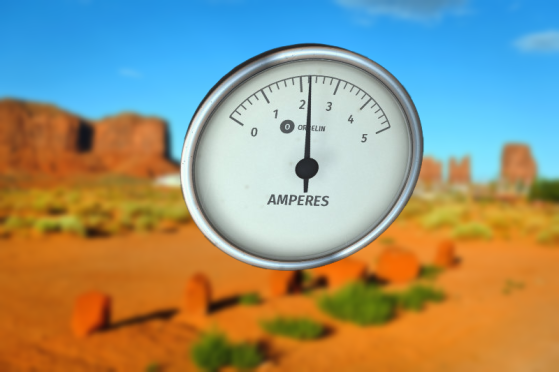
2.2 A
